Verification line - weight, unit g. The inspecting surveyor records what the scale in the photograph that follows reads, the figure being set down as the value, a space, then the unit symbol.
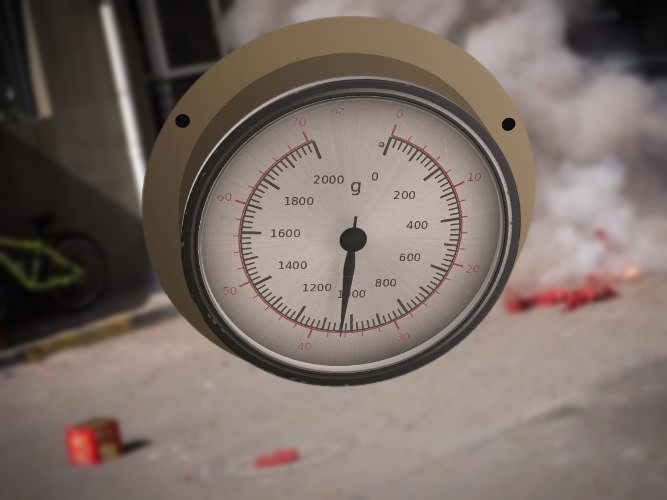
1040 g
